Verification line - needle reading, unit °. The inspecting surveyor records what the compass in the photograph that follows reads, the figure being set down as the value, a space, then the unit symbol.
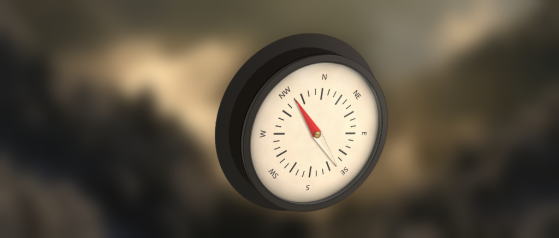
320 °
